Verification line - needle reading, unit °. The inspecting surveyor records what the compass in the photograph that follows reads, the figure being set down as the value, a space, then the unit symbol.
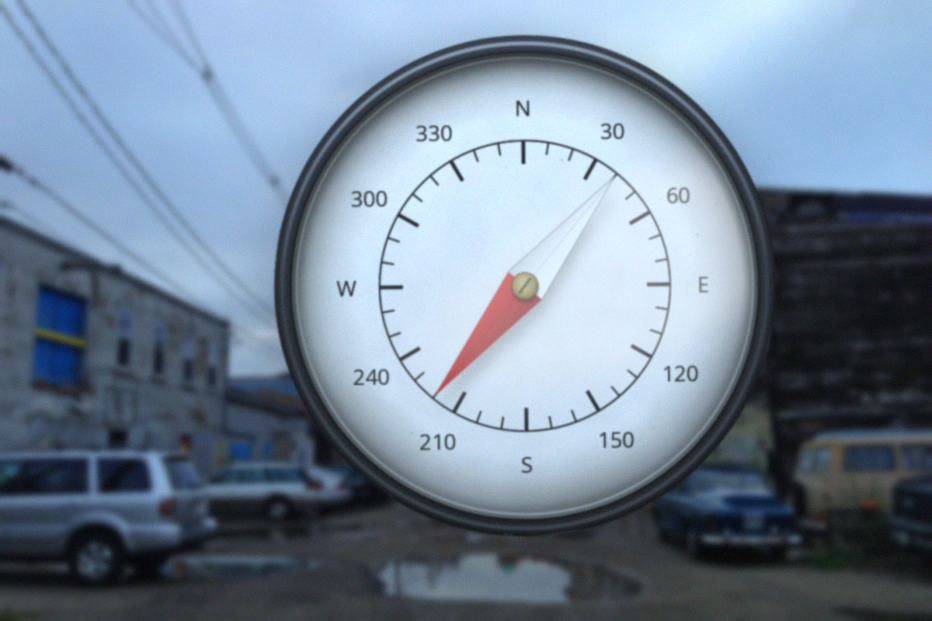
220 °
